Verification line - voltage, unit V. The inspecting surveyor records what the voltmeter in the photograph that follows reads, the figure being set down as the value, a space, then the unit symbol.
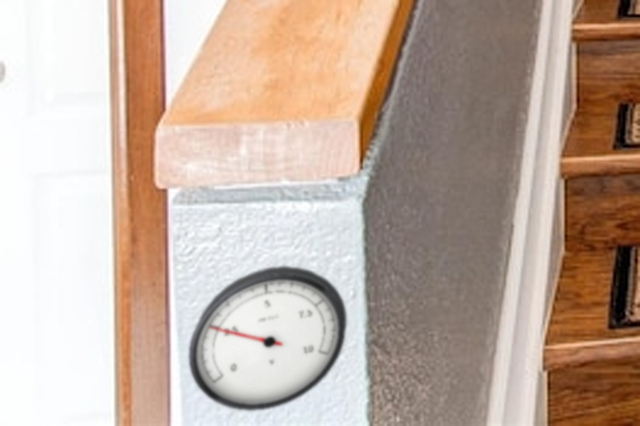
2.5 V
